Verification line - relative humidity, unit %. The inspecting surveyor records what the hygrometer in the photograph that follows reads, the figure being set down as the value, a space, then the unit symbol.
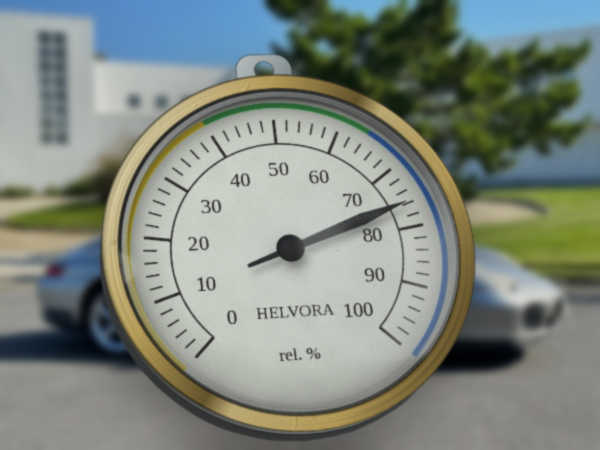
76 %
